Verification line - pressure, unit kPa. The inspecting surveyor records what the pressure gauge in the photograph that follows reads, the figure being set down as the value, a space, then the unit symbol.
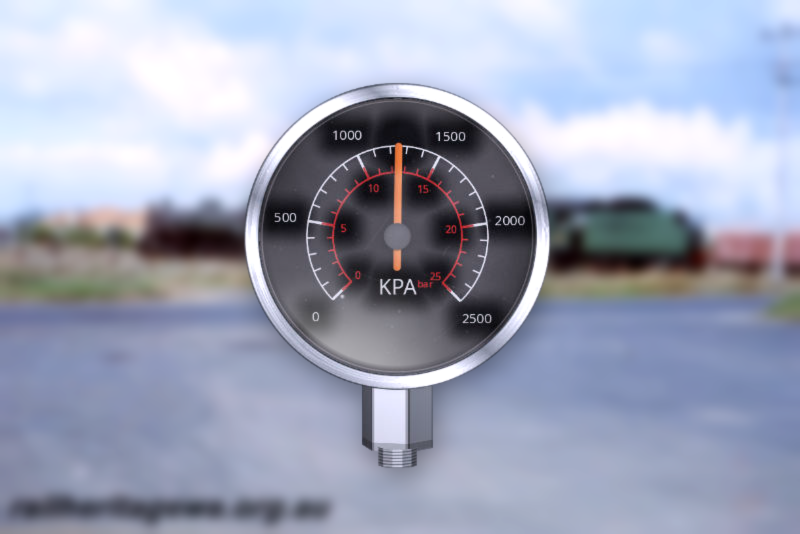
1250 kPa
